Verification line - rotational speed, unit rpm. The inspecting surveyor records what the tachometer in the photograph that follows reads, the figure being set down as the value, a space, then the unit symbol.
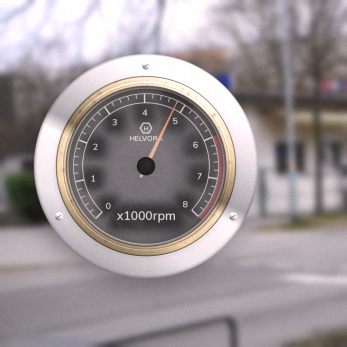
4800 rpm
